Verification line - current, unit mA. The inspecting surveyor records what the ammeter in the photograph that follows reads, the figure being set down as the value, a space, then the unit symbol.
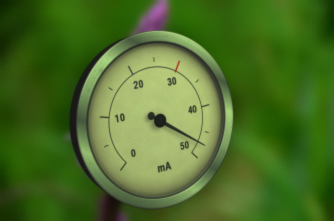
47.5 mA
